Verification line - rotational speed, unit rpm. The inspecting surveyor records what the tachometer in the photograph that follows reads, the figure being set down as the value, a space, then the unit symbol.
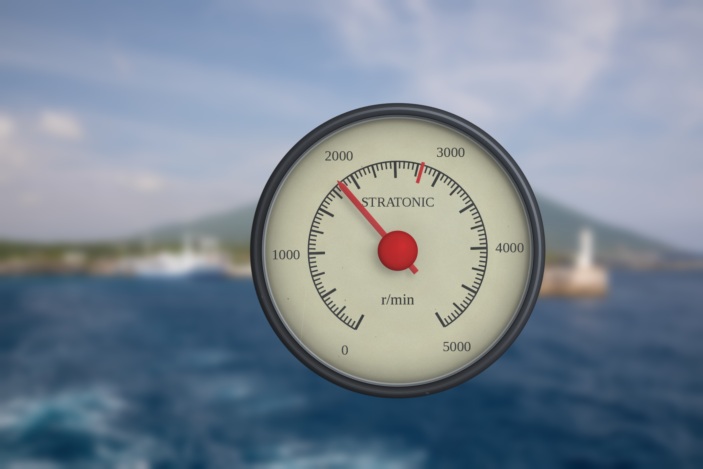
1850 rpm
